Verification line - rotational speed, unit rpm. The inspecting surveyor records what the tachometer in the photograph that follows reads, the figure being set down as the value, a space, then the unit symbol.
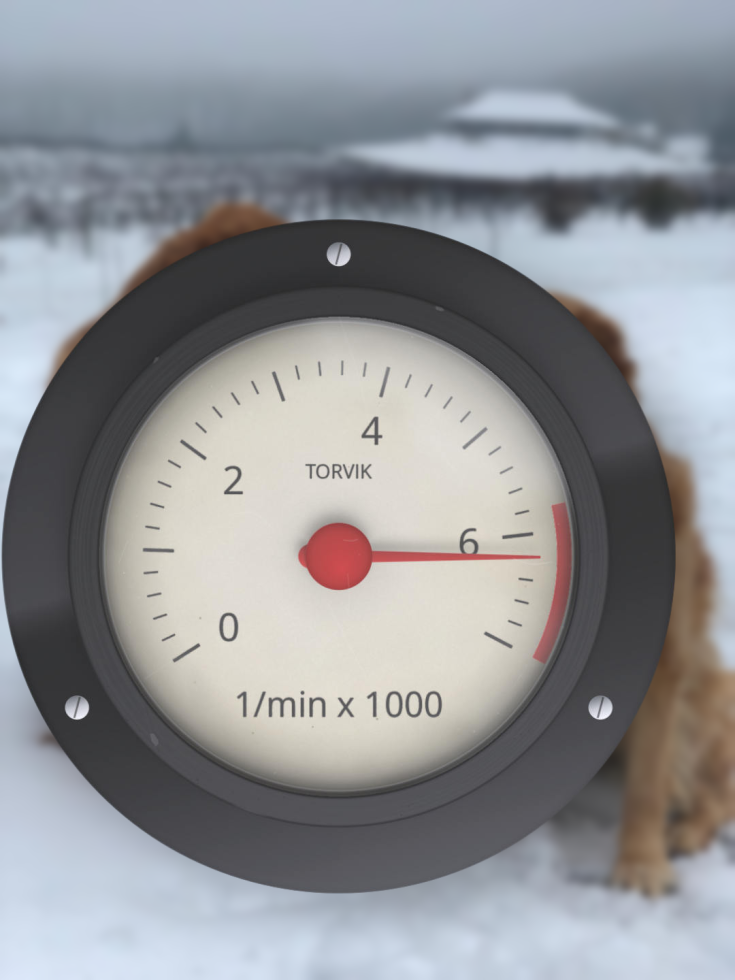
6200 rpm
